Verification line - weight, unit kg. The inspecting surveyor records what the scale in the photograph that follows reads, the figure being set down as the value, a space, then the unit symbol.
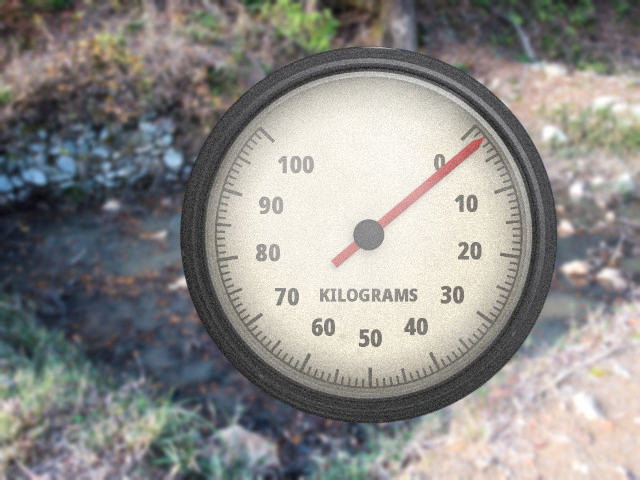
2 kg
